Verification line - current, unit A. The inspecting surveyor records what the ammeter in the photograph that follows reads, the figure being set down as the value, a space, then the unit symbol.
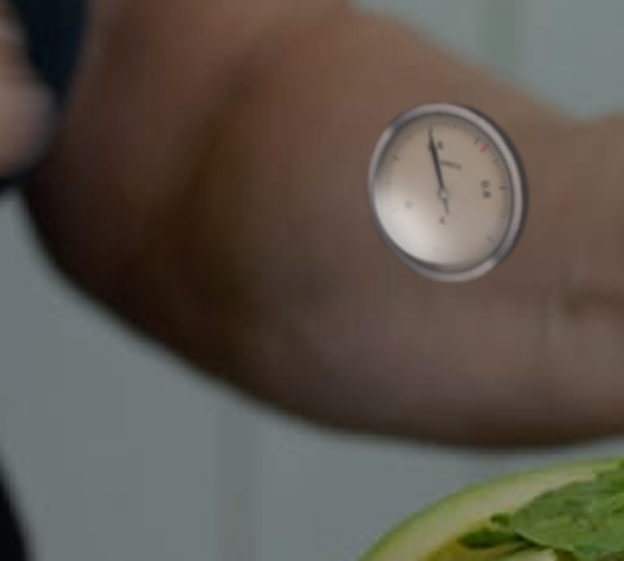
0.4 A
